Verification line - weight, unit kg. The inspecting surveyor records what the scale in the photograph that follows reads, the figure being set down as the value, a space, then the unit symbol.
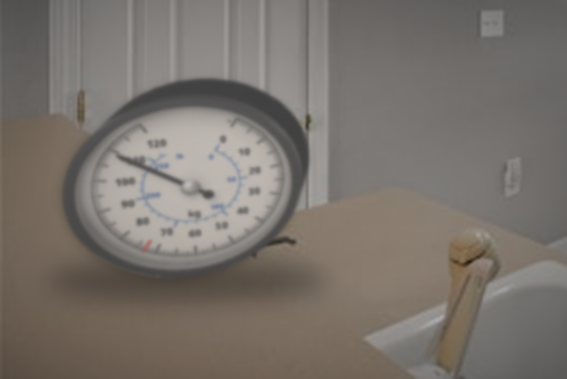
110 kg
